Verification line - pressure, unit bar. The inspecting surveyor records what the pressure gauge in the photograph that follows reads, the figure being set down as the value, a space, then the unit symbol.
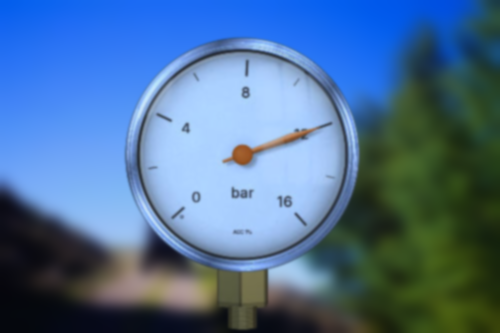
12 bar
